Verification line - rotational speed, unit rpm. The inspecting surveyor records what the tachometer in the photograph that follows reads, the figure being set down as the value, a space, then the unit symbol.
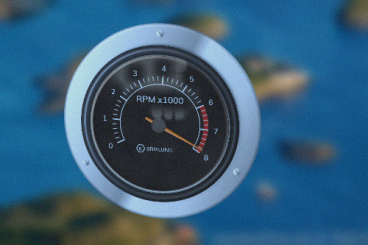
7800 rpm
